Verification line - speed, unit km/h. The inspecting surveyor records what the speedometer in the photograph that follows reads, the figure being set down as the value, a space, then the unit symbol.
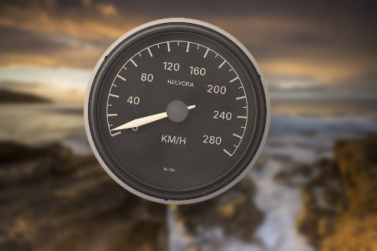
5 km/h
